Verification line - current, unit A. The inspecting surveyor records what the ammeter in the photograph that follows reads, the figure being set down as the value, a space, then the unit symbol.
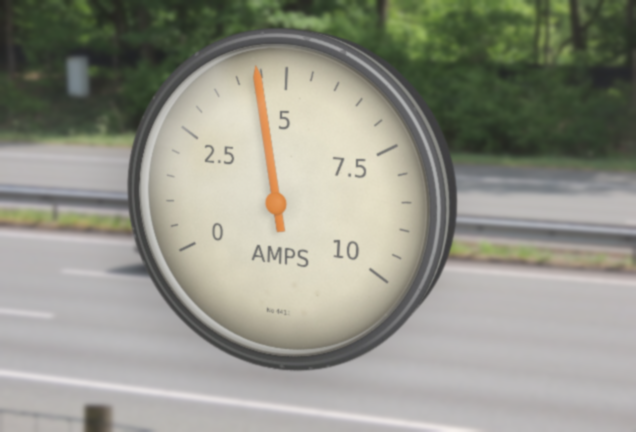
4.5 A
